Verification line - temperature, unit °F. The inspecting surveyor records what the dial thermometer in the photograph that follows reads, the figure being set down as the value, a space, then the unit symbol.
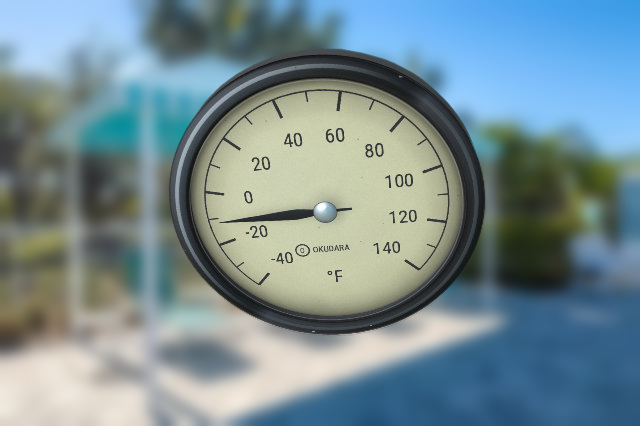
-10 °F
